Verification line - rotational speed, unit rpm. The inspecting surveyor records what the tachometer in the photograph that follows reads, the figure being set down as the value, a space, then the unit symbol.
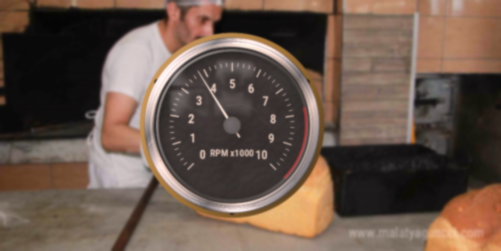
3800 rpm
